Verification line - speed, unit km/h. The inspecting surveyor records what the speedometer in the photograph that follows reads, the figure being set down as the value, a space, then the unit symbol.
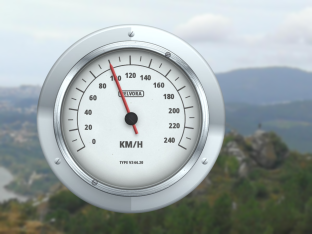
100 km/h
